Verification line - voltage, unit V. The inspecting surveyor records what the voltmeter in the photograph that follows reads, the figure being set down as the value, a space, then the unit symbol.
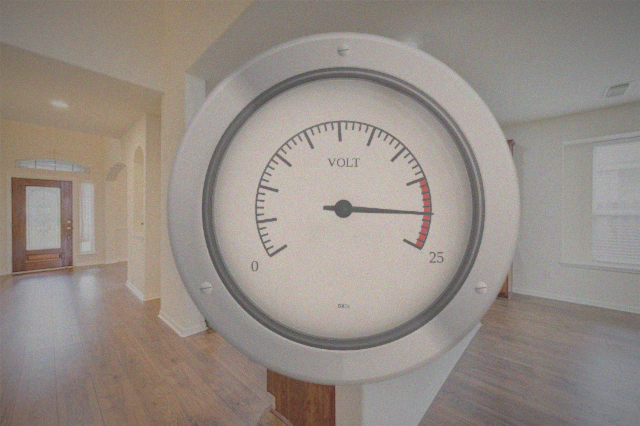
22.5 V
